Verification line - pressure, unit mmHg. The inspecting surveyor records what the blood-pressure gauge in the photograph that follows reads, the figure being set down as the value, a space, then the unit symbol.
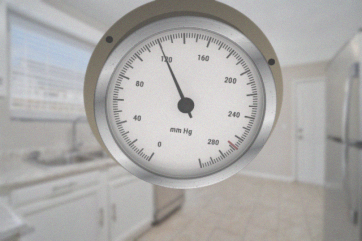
120 mmHg
